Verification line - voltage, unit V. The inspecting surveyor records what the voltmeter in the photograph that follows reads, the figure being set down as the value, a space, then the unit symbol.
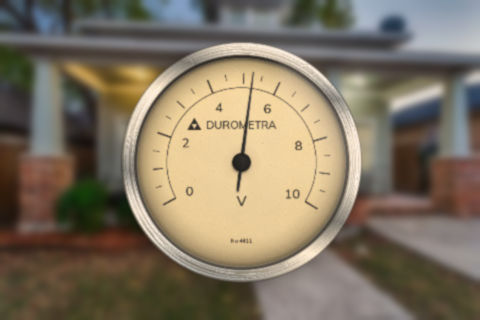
5.25 V
